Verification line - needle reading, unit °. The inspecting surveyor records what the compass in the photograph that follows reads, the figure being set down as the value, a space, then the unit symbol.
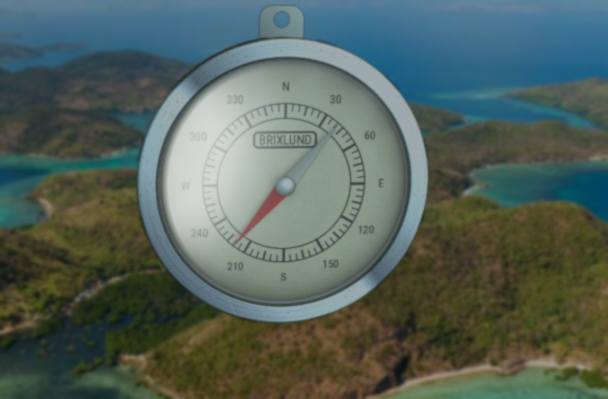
220 °
